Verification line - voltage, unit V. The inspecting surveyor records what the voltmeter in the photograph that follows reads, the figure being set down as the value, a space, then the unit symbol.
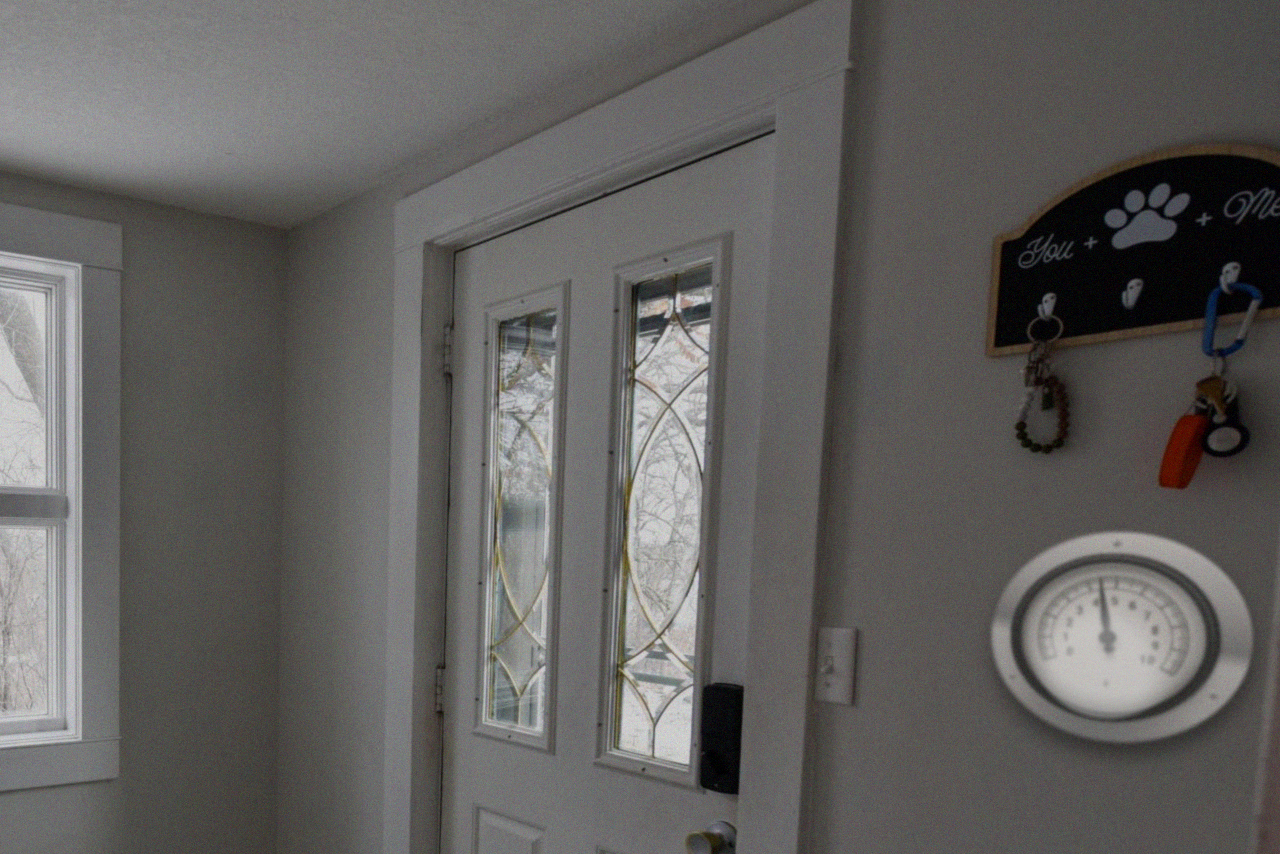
4.5 V
